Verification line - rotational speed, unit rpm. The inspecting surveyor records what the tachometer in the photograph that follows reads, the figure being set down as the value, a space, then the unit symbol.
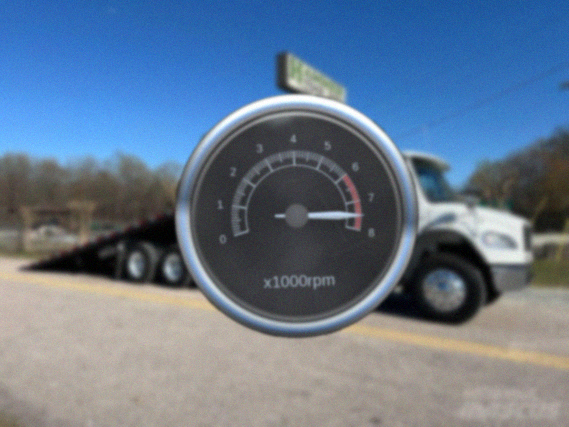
7500 rpm
